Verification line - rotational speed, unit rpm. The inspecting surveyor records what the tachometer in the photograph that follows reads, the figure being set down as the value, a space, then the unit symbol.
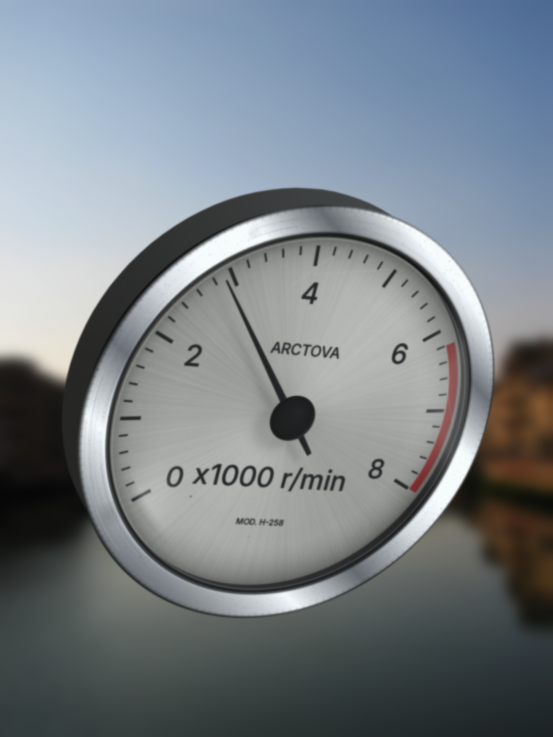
2900 rpm
